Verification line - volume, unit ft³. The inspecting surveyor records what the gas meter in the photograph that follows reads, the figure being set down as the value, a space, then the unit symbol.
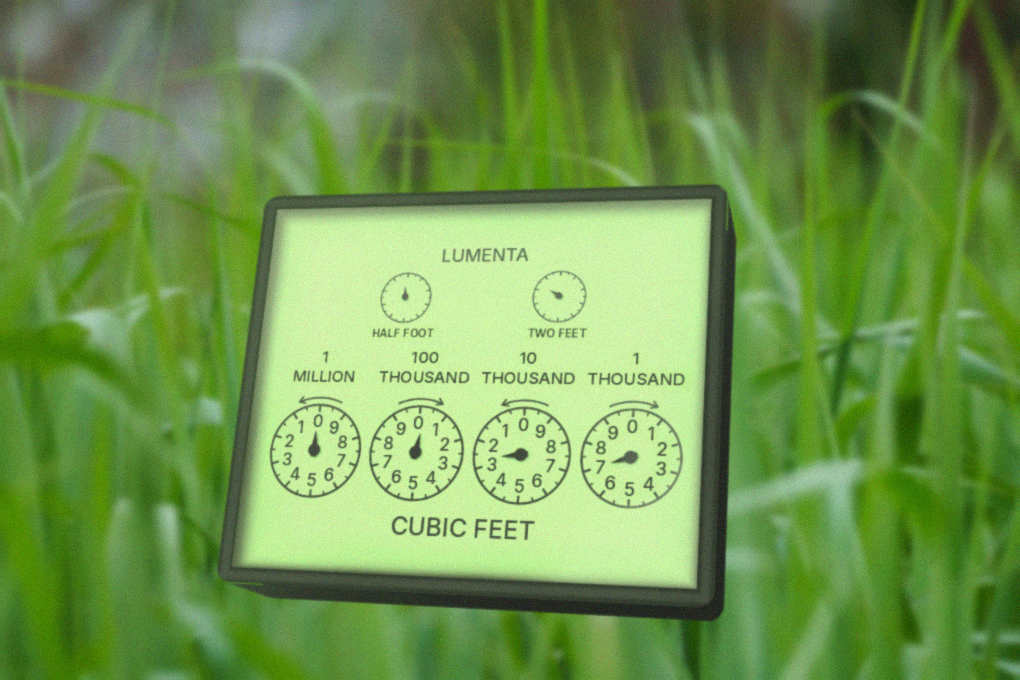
2700 ft³
